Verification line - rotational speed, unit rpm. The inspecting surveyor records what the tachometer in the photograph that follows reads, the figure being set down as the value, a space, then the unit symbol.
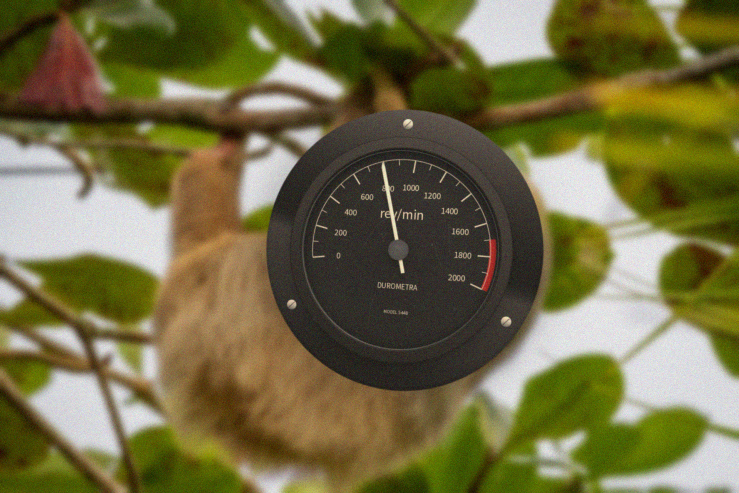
800 rpm
